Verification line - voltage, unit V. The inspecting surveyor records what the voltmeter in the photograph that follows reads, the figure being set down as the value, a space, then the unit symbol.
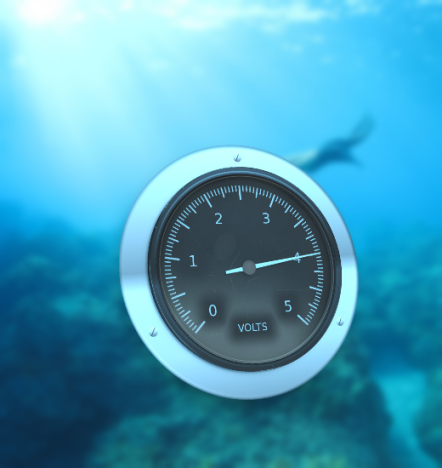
4 V
